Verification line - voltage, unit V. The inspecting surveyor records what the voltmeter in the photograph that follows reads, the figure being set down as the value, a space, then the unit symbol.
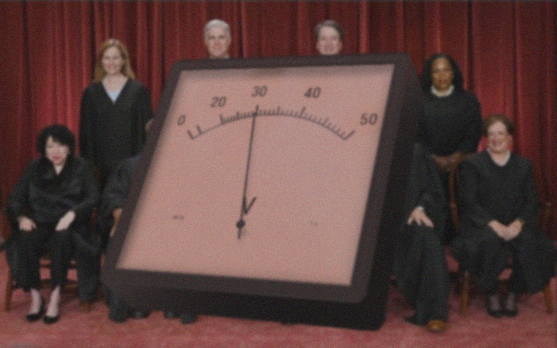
30 V
